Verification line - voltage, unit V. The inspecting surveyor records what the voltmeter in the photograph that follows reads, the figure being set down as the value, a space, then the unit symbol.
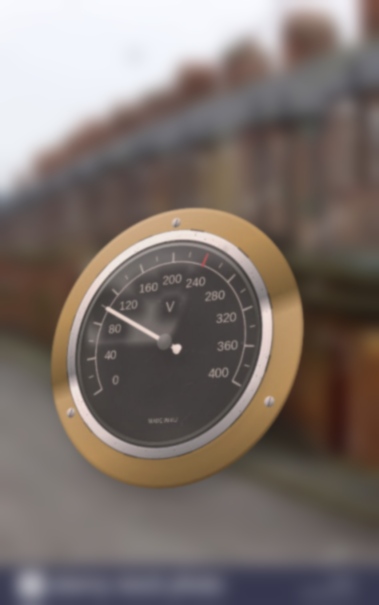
100 V
